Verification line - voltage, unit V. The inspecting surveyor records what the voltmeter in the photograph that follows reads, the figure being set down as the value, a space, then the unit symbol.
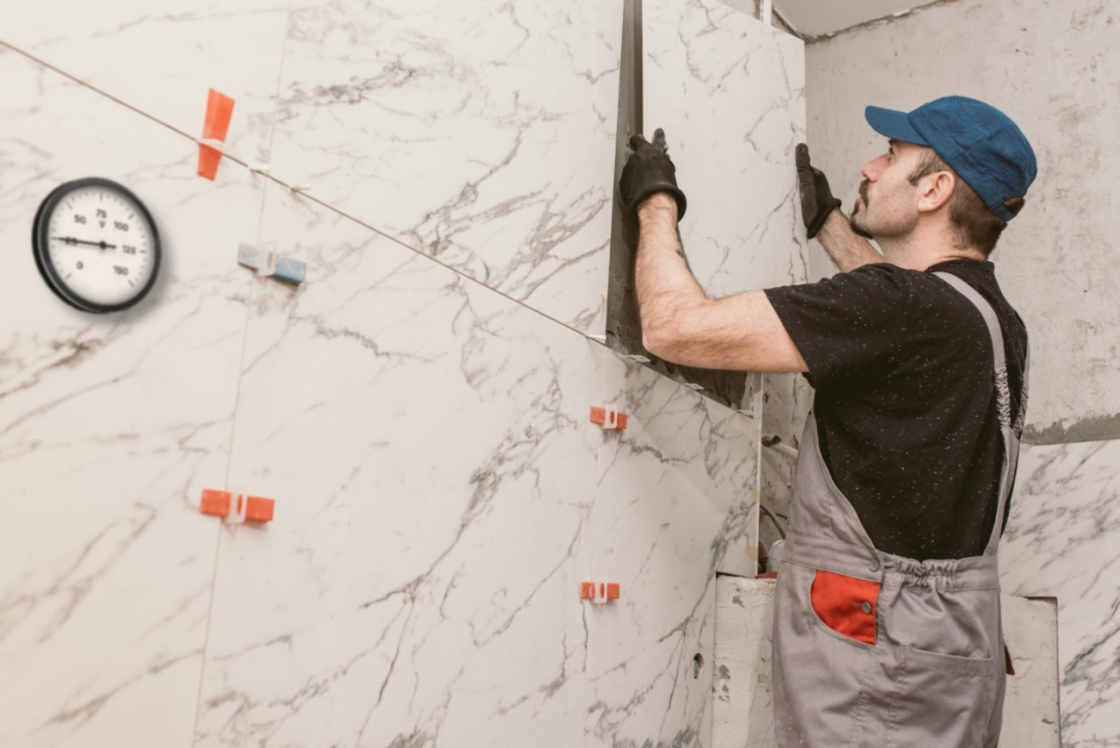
25 V
